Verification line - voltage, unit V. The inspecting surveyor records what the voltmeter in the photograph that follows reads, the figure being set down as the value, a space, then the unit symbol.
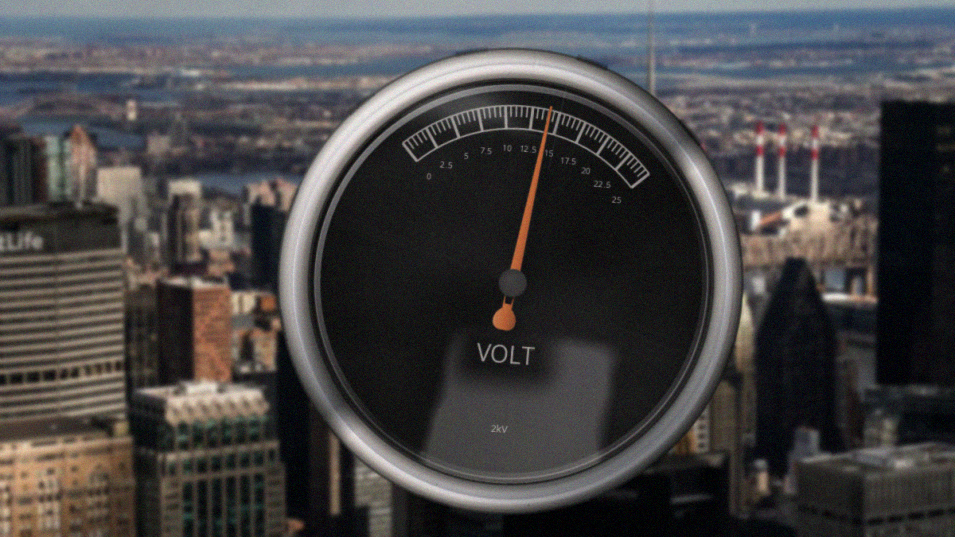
14 V
